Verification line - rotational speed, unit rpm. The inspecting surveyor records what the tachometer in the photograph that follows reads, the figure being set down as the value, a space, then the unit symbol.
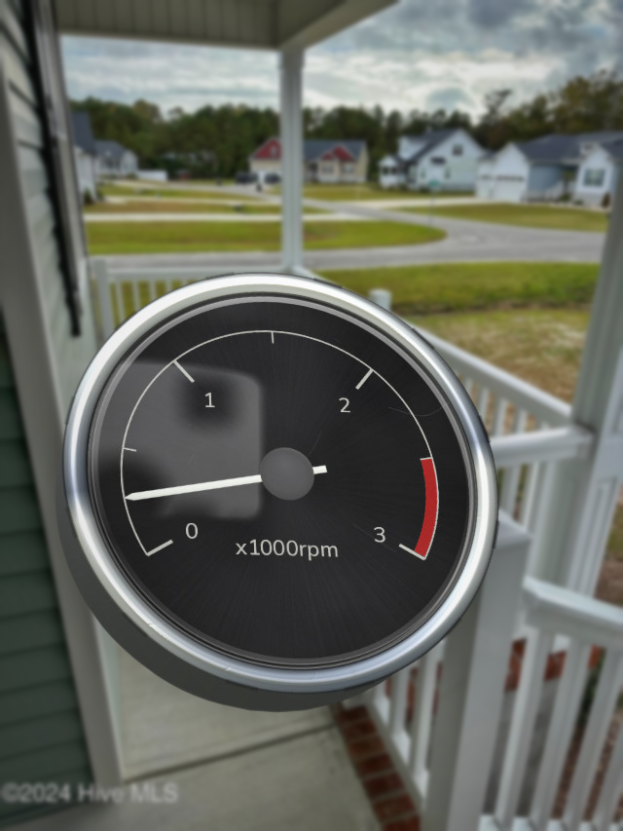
250 rpm
